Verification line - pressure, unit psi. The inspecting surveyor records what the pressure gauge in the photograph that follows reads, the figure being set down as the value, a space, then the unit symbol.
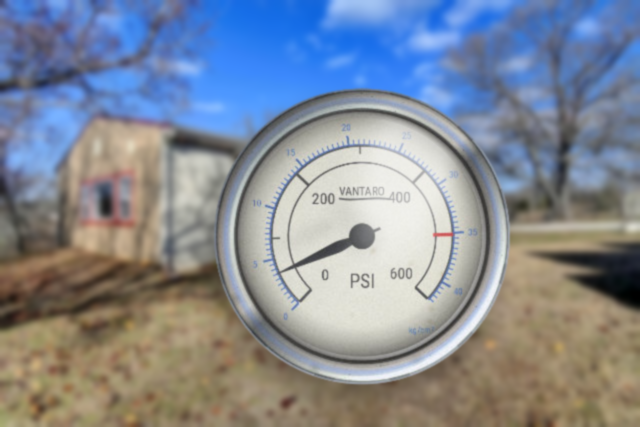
50 psi
